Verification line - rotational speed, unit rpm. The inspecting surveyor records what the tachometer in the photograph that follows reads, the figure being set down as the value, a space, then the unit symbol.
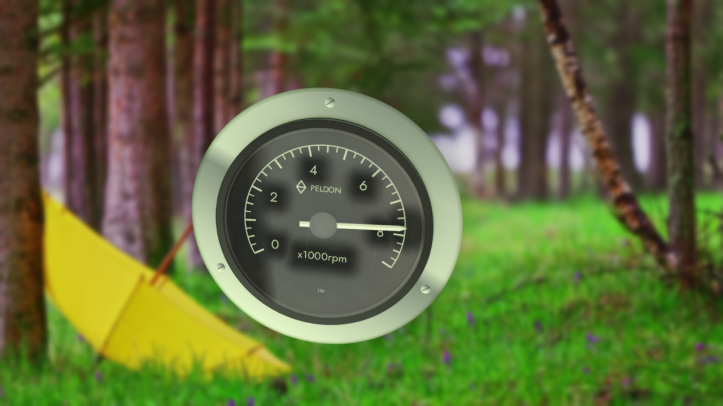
7750 rpm
